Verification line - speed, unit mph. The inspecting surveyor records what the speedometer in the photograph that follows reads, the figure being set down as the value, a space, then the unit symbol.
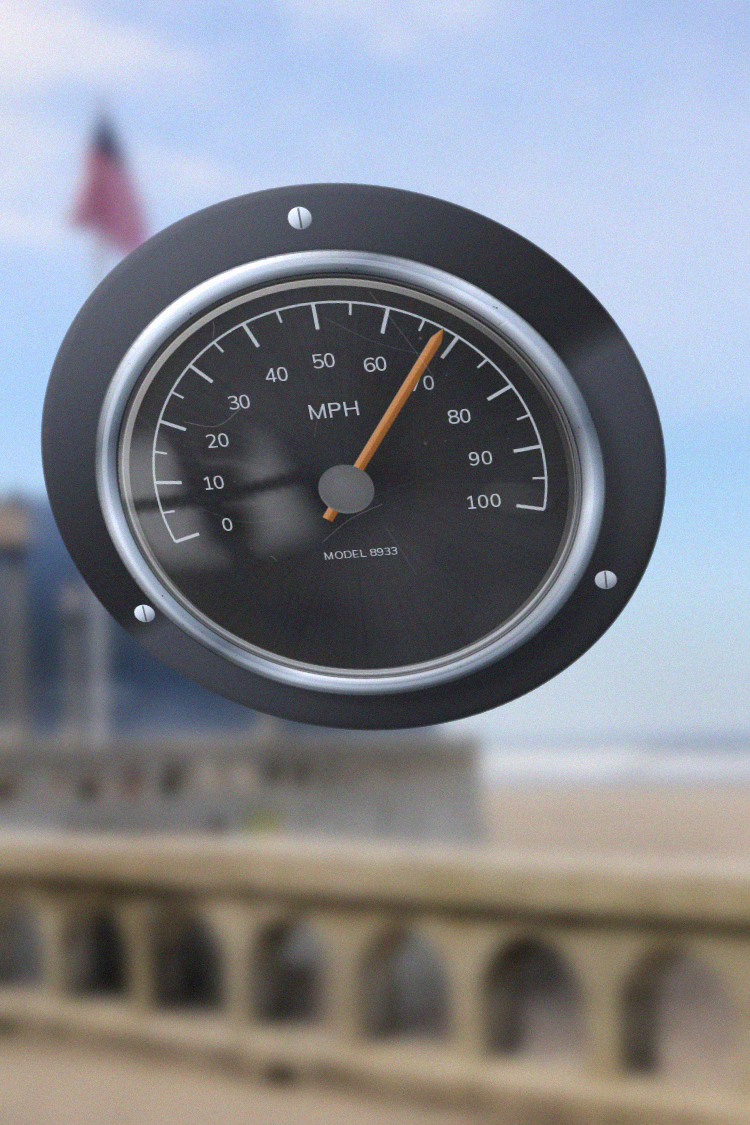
67.5 mph
